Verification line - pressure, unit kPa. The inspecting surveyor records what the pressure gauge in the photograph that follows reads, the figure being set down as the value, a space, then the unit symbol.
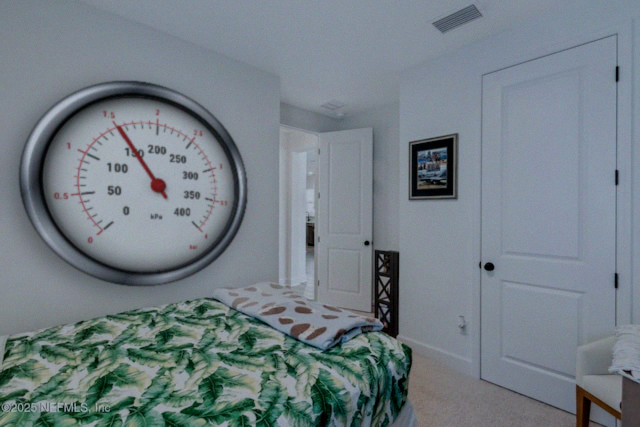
150 kPa
